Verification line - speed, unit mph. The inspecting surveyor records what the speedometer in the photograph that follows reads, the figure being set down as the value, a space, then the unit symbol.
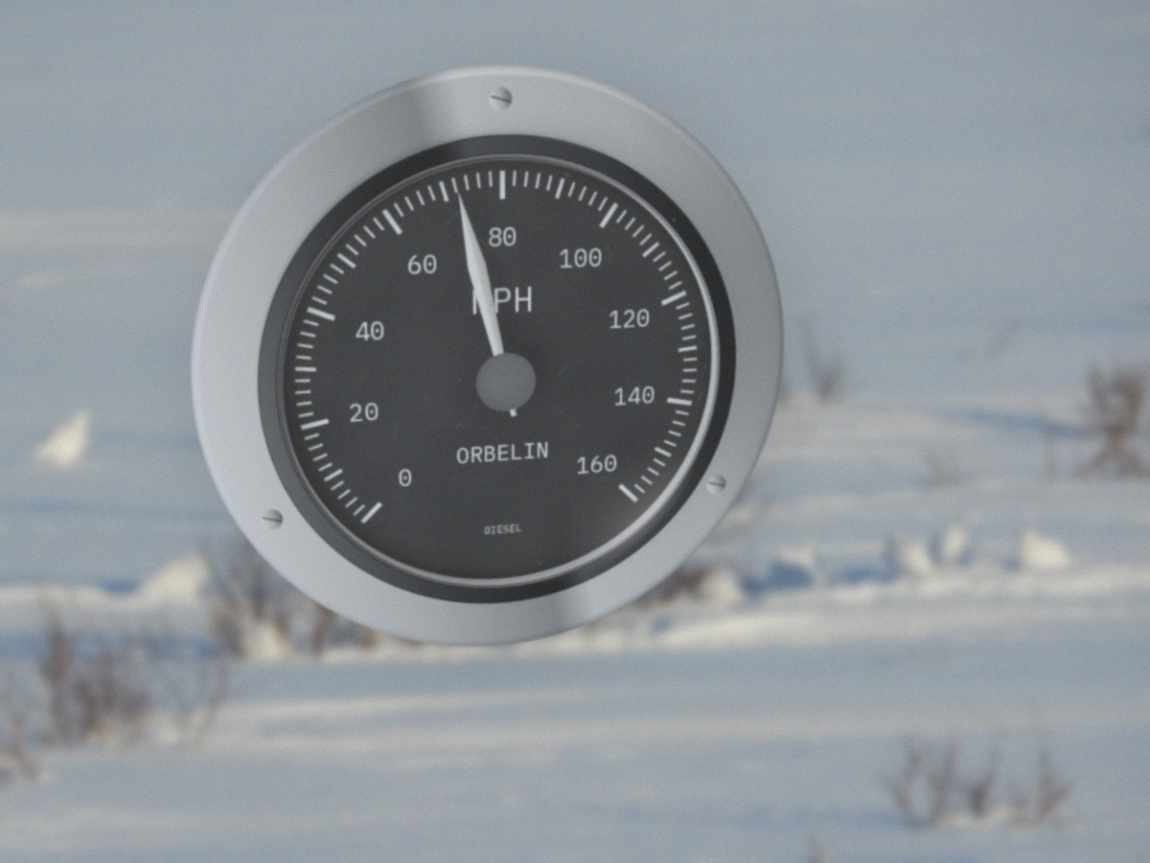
72 mph
